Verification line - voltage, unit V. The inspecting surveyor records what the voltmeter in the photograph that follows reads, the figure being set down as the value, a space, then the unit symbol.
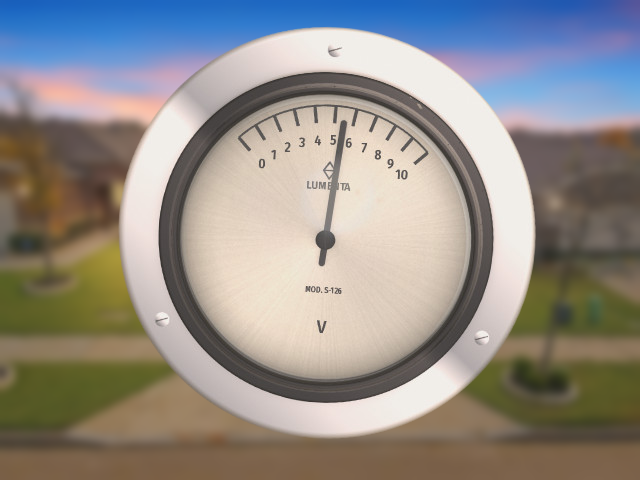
5.5 V
